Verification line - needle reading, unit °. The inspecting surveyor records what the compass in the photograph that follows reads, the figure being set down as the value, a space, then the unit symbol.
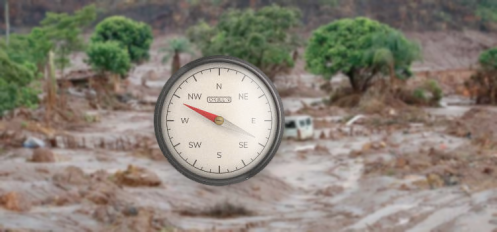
295 °
